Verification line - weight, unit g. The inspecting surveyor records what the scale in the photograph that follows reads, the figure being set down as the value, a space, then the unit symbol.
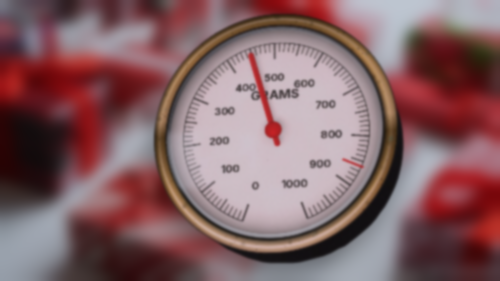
450 g
